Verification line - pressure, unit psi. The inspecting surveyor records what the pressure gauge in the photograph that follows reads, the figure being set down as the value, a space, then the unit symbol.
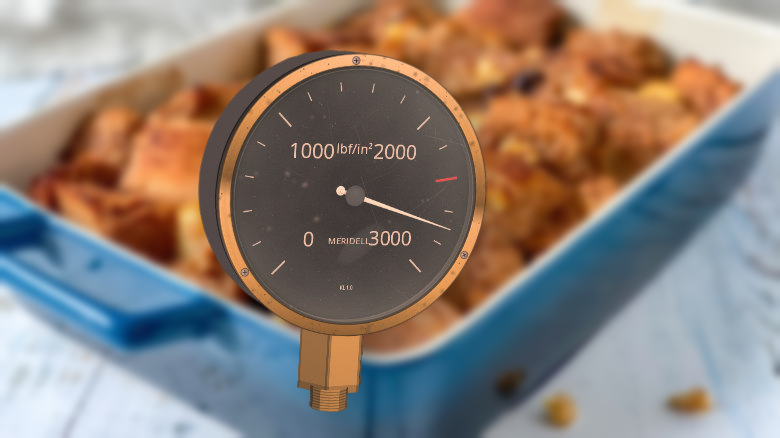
2700 psi
